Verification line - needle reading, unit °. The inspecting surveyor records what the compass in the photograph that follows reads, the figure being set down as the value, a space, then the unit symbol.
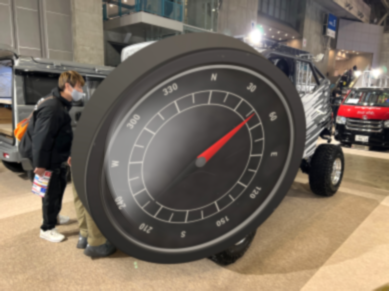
45 °
